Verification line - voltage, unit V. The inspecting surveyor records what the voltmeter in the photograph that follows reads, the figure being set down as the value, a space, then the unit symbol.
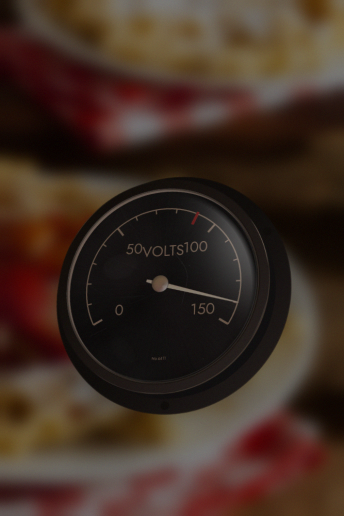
140 V
